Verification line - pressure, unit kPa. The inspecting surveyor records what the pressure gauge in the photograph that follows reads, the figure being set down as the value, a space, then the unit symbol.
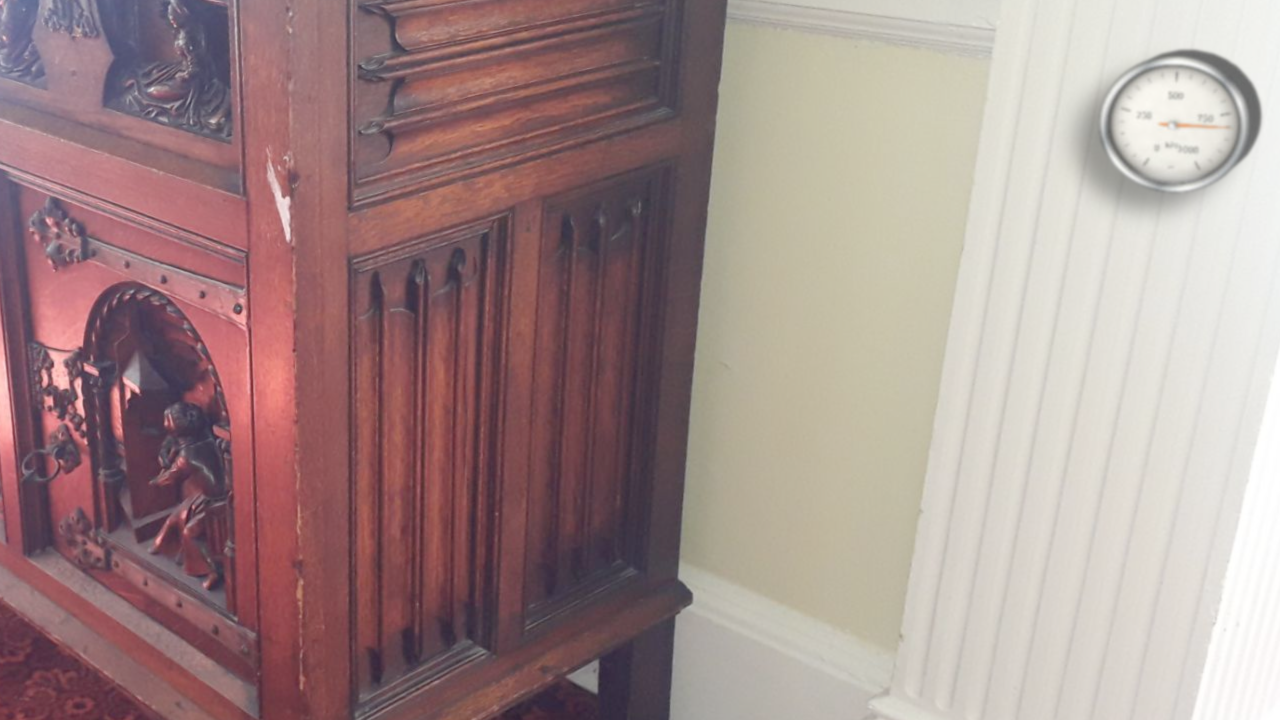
800 kPa
